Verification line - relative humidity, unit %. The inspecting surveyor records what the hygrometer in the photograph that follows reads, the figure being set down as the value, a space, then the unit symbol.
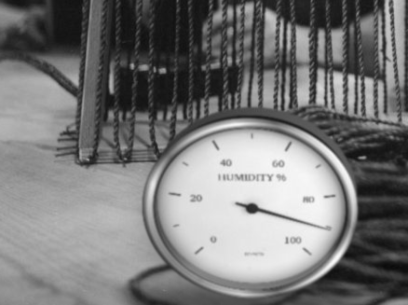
90 %
